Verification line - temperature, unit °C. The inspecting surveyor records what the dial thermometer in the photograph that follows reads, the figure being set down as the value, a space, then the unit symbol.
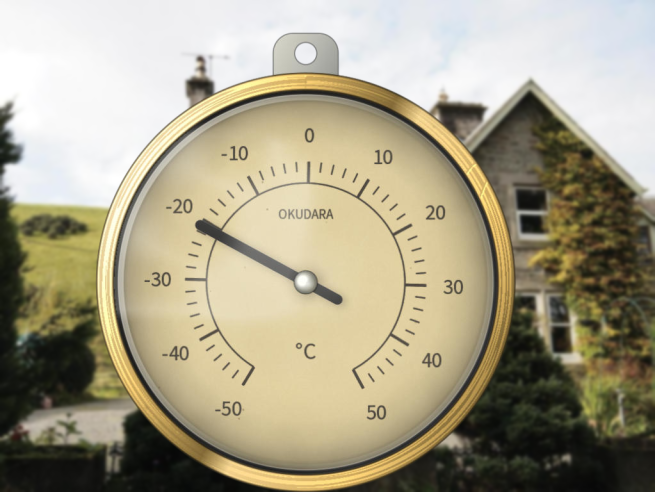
-21 °C
